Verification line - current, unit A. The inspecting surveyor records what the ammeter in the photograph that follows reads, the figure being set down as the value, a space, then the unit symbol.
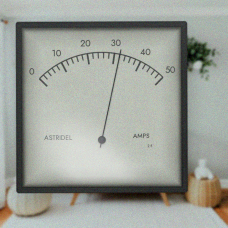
32 A
